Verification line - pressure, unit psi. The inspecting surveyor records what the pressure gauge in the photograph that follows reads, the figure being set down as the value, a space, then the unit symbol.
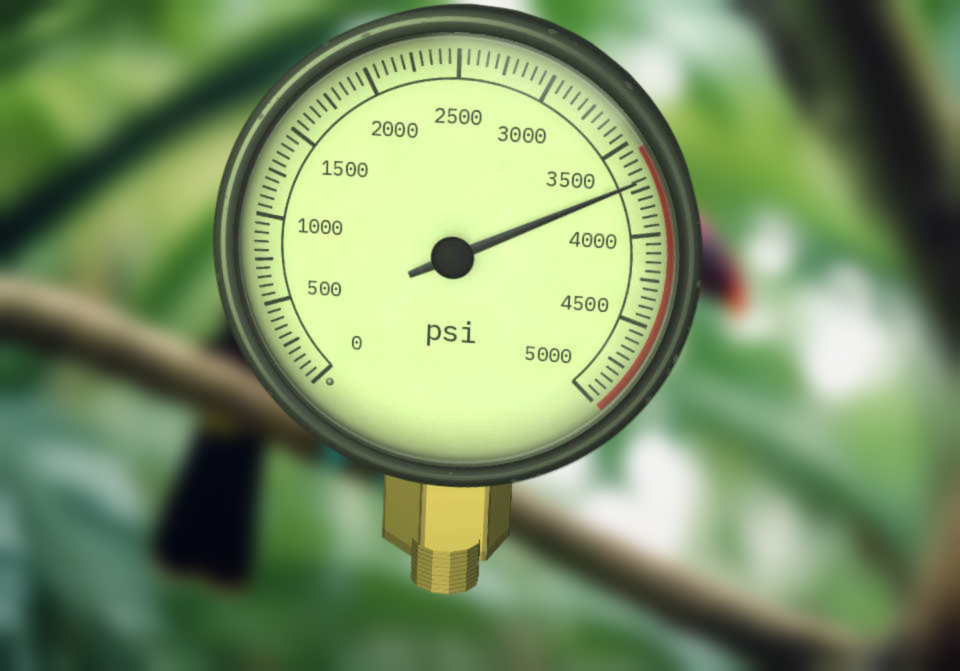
3700 psi
